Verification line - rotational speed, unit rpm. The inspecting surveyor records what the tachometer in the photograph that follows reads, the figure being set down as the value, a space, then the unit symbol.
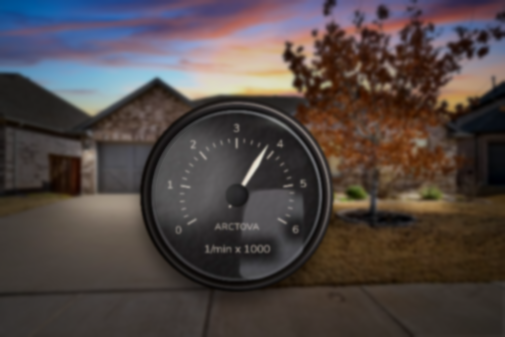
3800 rpm
